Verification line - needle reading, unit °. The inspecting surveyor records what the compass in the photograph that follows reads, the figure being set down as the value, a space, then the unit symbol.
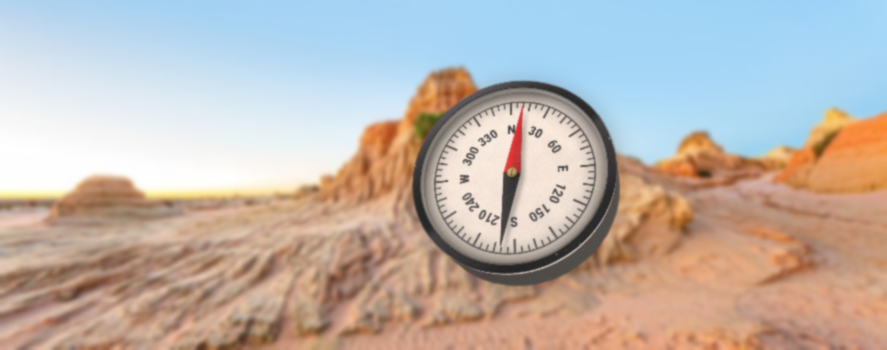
10 °
